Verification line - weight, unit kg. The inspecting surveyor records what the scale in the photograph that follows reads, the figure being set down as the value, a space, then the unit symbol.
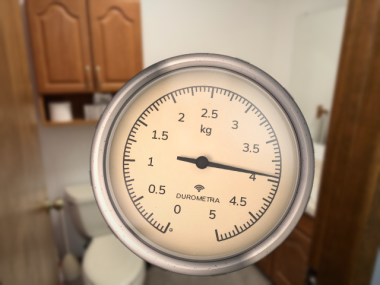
3.95 kg
